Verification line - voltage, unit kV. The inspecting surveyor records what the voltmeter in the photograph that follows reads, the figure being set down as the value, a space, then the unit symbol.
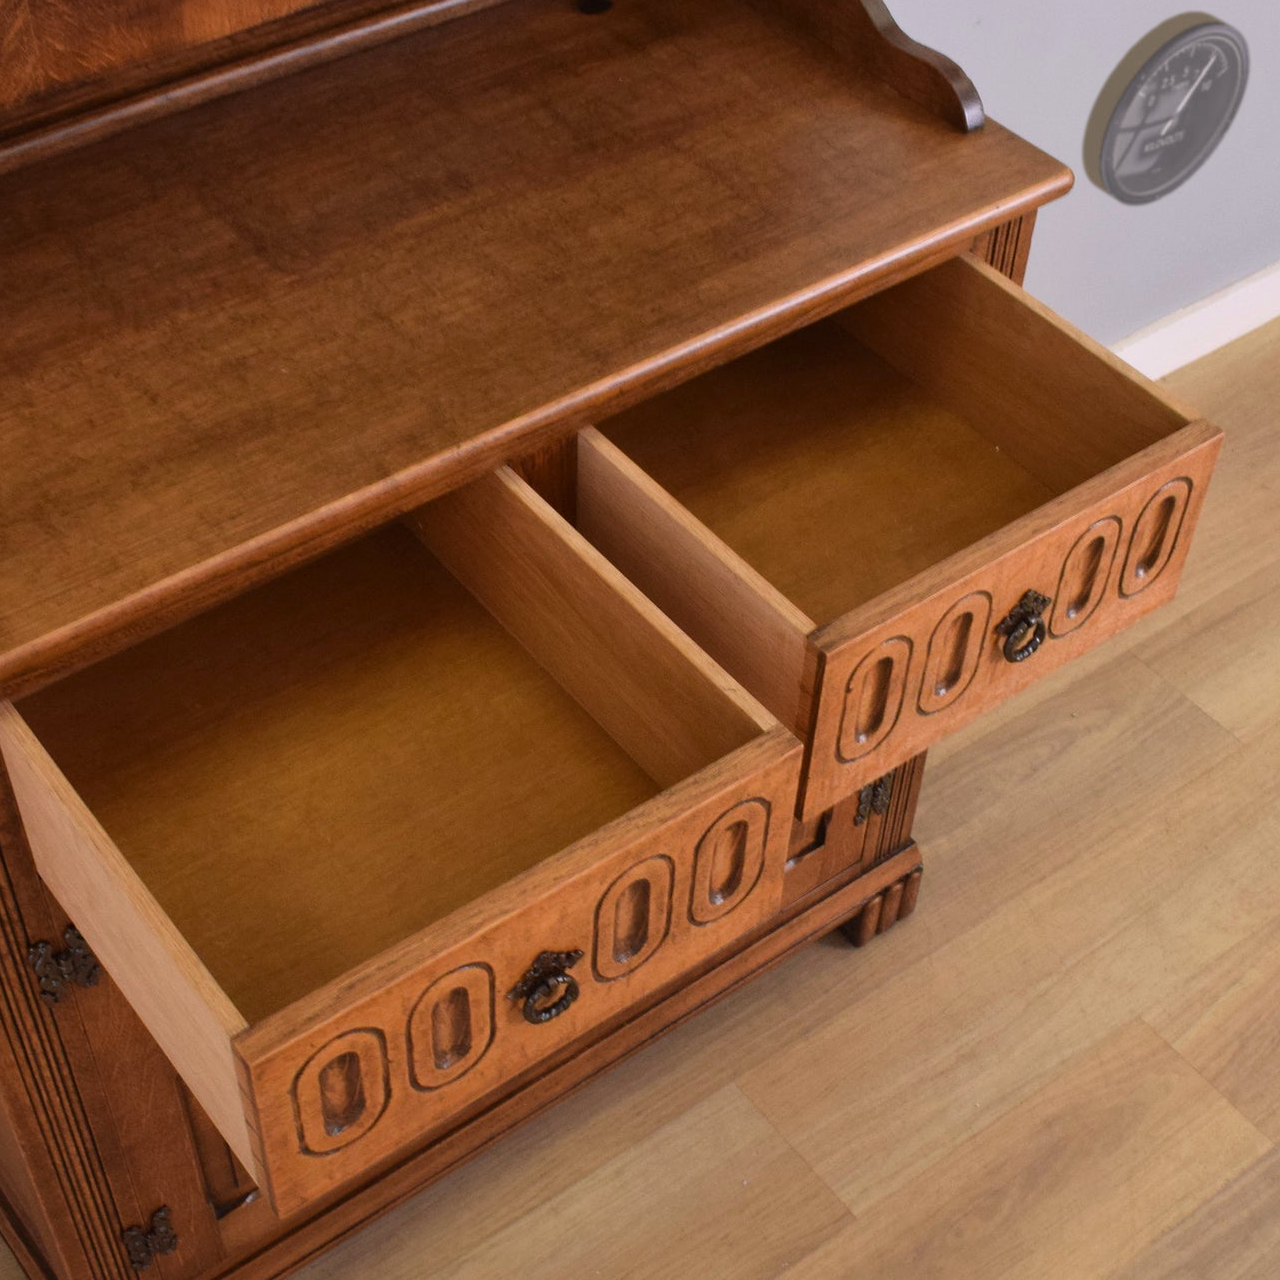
7.5 kV
